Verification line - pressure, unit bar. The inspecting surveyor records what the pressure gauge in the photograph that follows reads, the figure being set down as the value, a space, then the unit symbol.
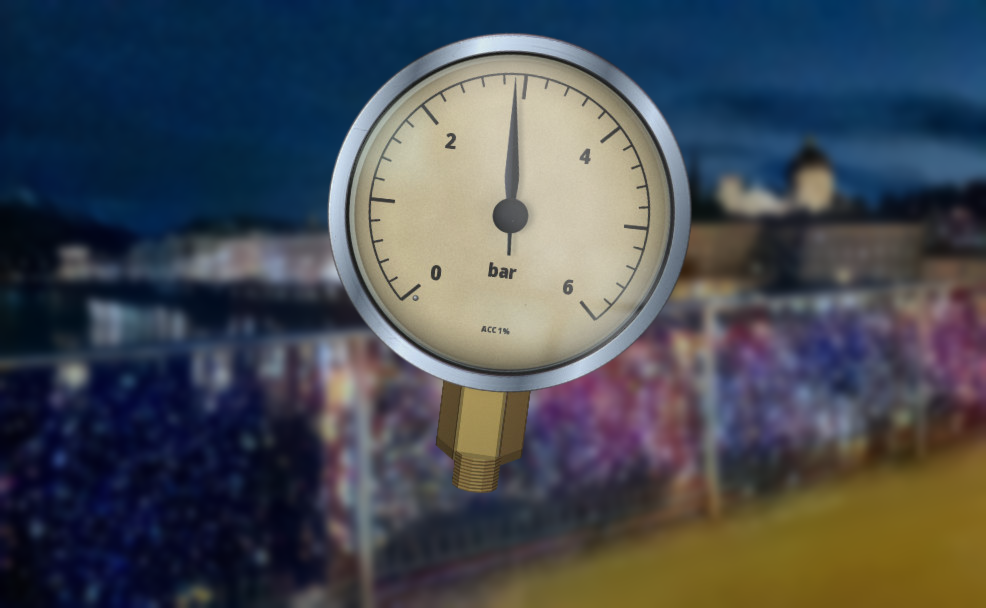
2.9 bar
